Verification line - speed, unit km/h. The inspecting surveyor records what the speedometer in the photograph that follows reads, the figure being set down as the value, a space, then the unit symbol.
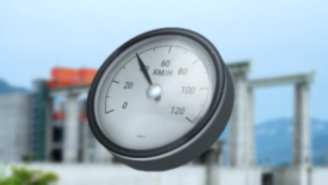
40 km/h
